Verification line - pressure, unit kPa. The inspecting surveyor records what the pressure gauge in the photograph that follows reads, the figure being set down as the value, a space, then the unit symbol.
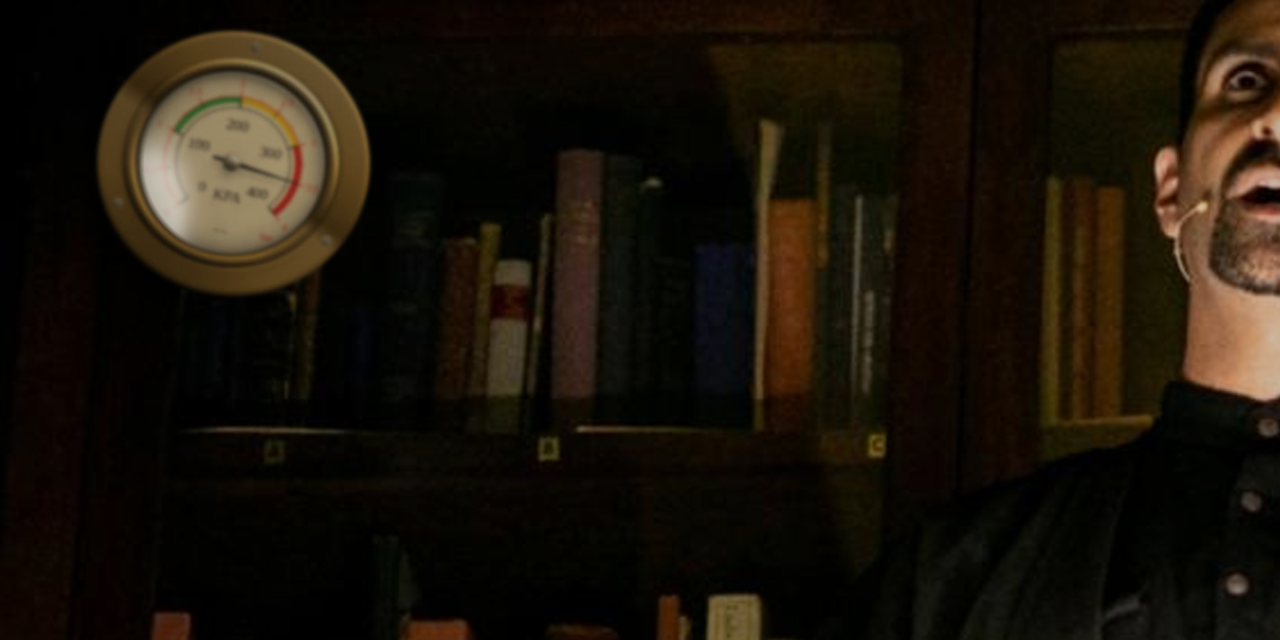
350 kPa
